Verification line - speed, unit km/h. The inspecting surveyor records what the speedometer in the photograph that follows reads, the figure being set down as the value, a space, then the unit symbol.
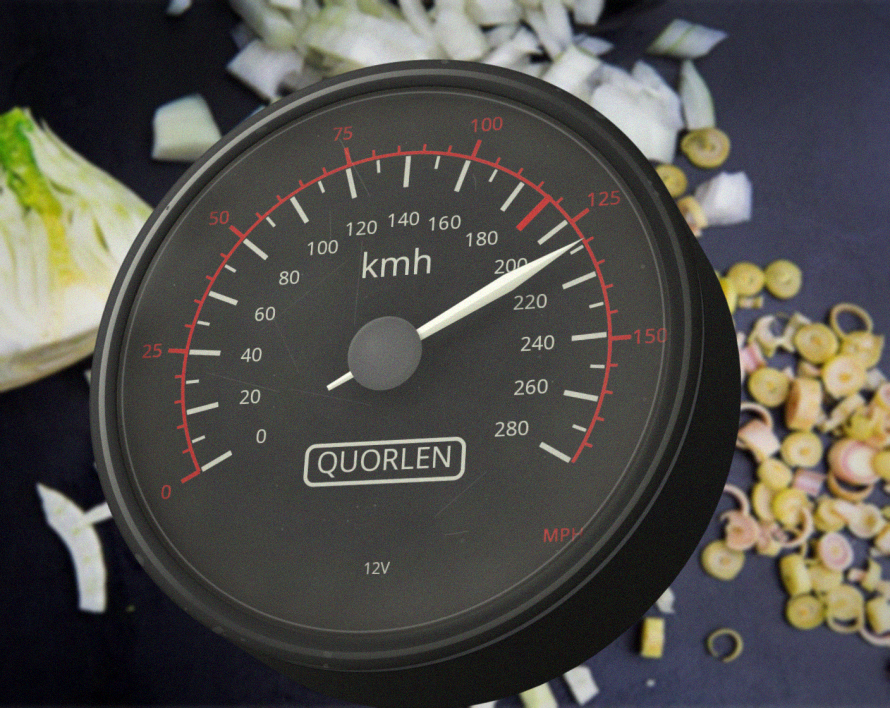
210 km/h
